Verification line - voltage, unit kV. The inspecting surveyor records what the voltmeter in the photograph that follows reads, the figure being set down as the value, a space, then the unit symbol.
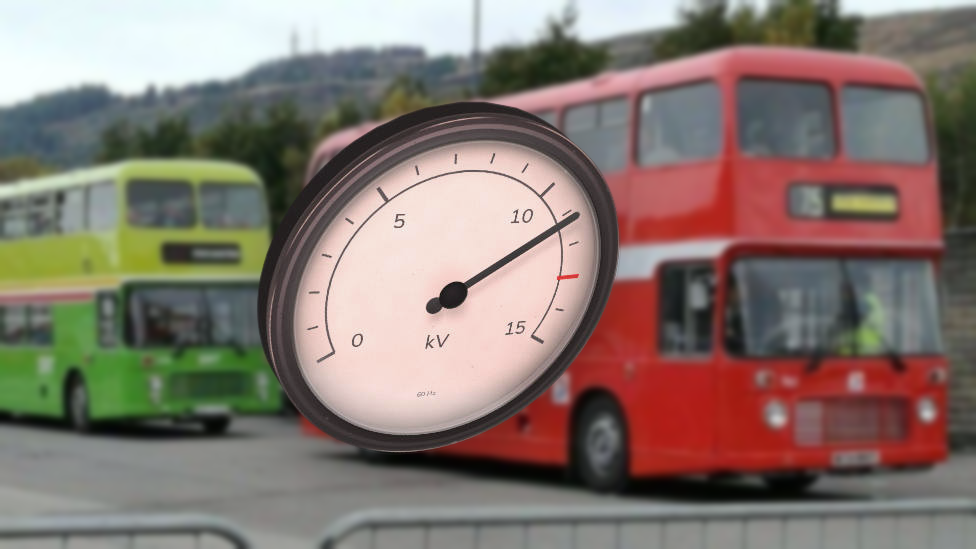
11 kV
